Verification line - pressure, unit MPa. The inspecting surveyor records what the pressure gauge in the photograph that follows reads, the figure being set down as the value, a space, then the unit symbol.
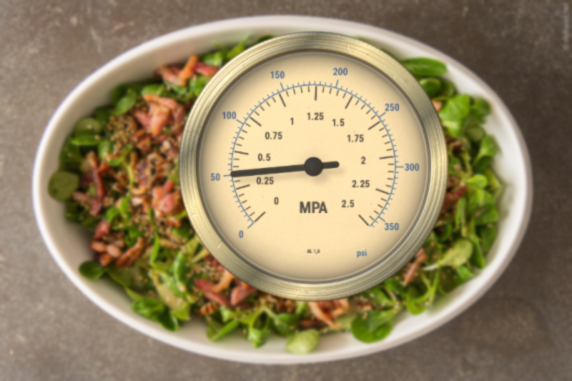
0.35 MPa
